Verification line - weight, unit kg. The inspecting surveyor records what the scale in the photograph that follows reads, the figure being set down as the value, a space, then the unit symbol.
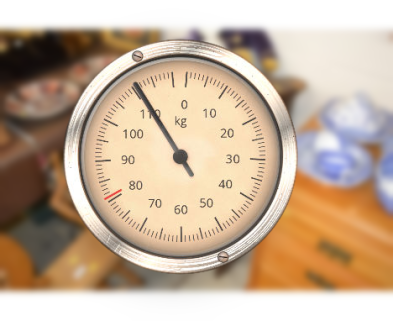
111 kg
